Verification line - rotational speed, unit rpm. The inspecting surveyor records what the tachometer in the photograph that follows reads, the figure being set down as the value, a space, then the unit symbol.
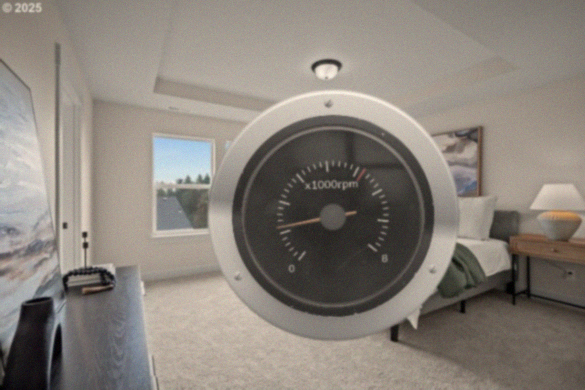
1200 rpm
